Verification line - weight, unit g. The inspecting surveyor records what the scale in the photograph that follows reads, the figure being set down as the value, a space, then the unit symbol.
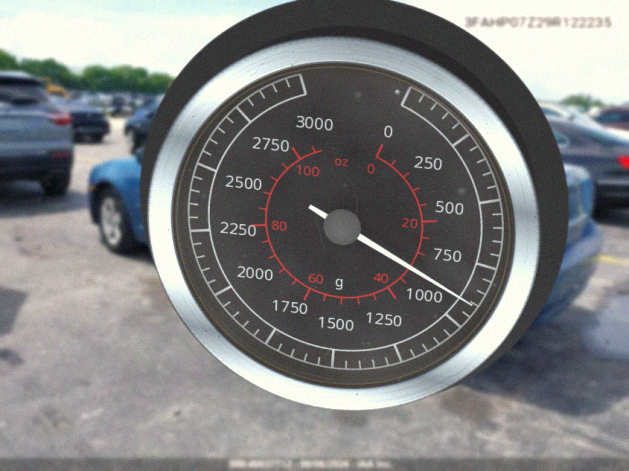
900 g
